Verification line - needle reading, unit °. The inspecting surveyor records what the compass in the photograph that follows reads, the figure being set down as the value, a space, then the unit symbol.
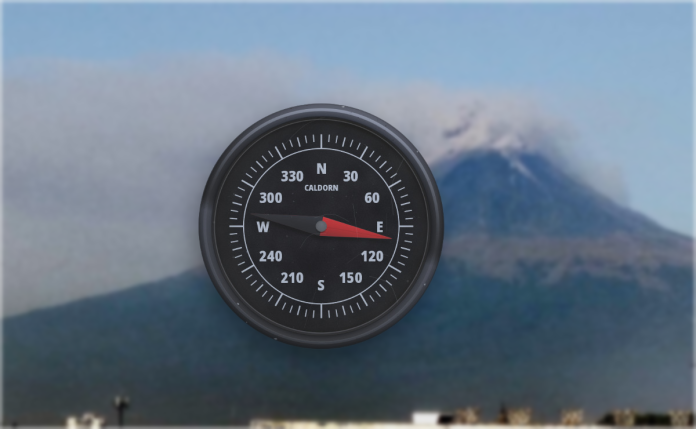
100 °
